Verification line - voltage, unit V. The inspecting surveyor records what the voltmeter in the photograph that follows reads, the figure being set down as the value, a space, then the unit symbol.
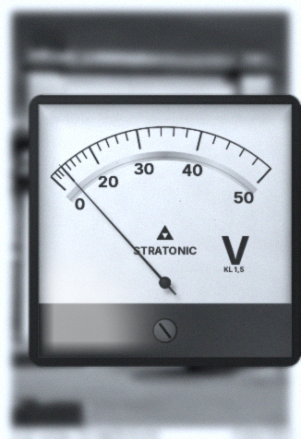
10 V
